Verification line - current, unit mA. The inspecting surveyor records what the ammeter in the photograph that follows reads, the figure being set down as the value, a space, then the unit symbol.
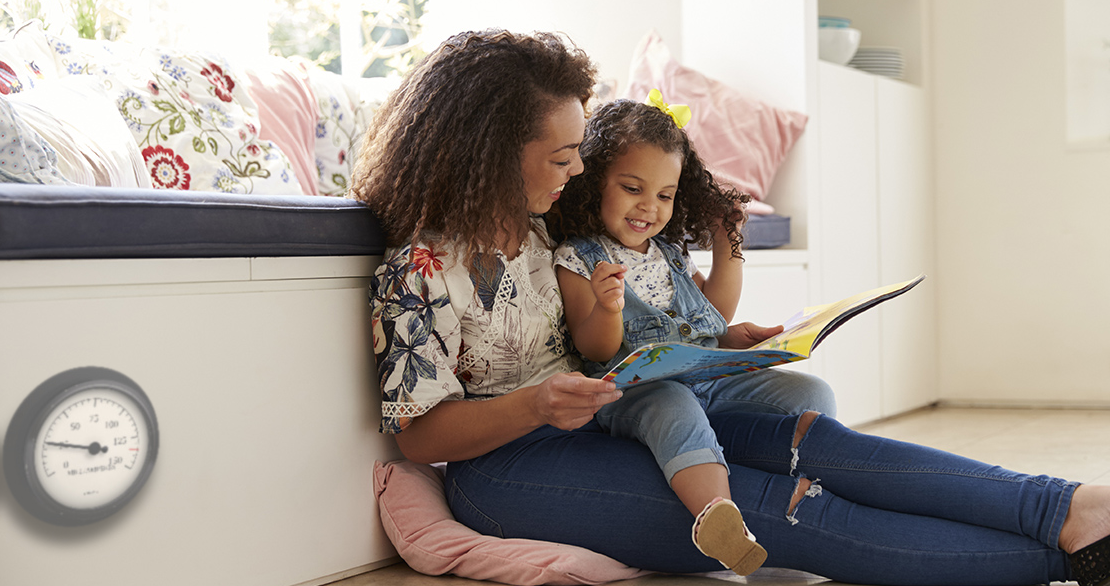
25 mA
